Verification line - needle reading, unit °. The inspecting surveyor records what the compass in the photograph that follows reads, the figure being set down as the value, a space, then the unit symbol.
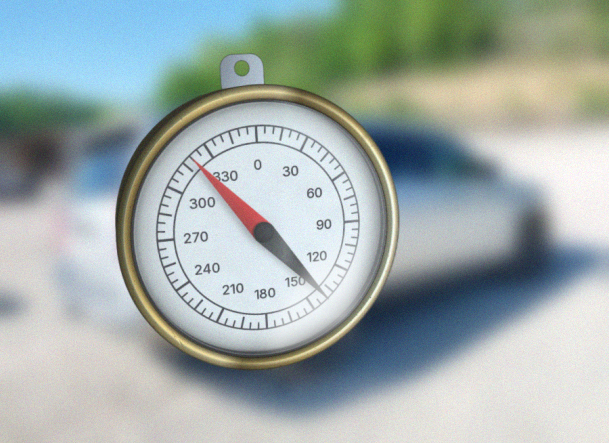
320 °
